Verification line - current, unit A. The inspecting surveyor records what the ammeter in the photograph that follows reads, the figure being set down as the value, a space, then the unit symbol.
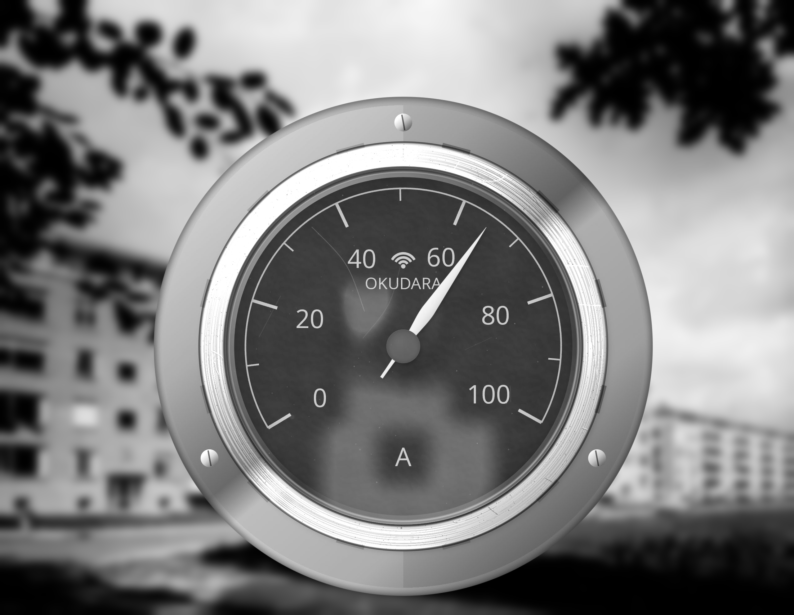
65 A
